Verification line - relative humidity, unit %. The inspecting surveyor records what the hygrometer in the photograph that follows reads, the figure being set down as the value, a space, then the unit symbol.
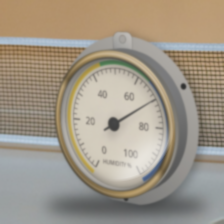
70 %
